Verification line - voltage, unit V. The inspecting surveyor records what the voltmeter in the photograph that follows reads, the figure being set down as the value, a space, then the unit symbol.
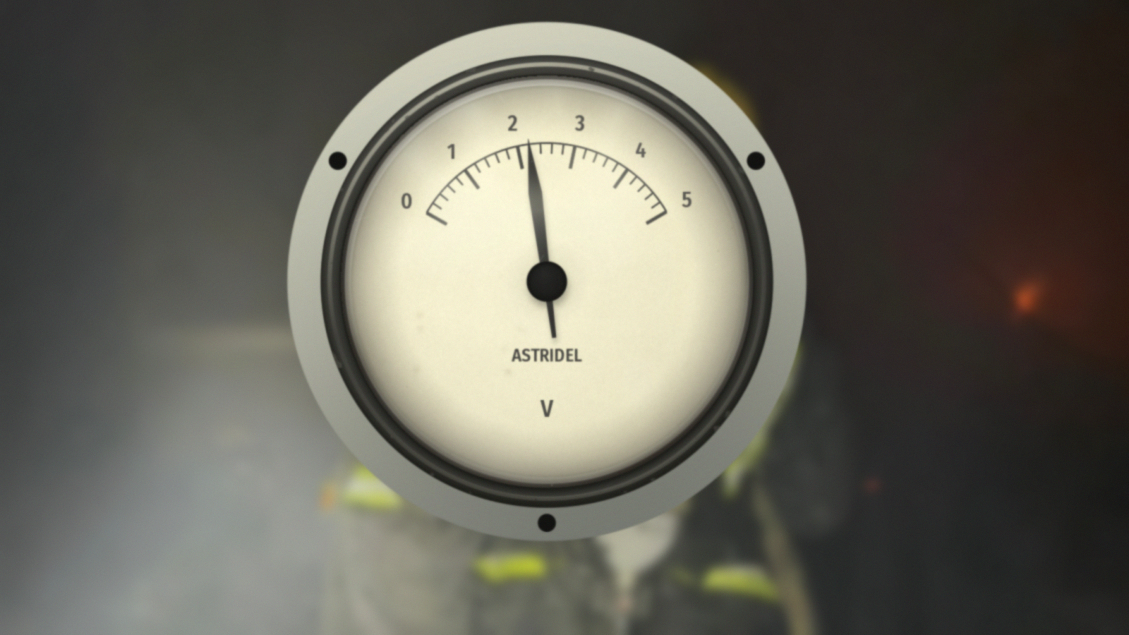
2.2 V
